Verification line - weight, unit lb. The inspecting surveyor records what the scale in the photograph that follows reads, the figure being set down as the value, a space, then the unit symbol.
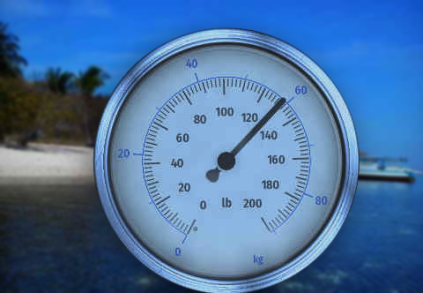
130 lb
